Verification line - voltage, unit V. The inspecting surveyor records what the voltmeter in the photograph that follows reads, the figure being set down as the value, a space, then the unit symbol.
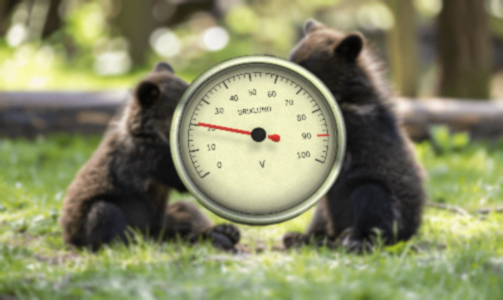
20 V
